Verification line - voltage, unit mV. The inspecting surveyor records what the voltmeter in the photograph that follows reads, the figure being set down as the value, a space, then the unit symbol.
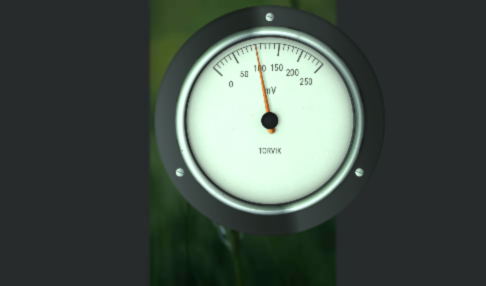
100 mV
